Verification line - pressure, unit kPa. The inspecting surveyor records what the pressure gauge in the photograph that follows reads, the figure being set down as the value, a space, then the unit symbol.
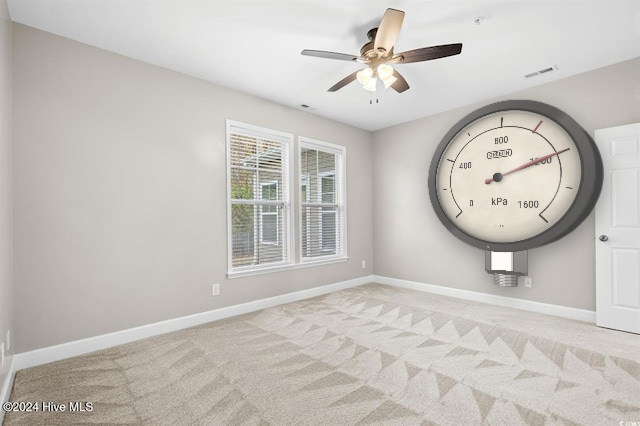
1200 kPa
